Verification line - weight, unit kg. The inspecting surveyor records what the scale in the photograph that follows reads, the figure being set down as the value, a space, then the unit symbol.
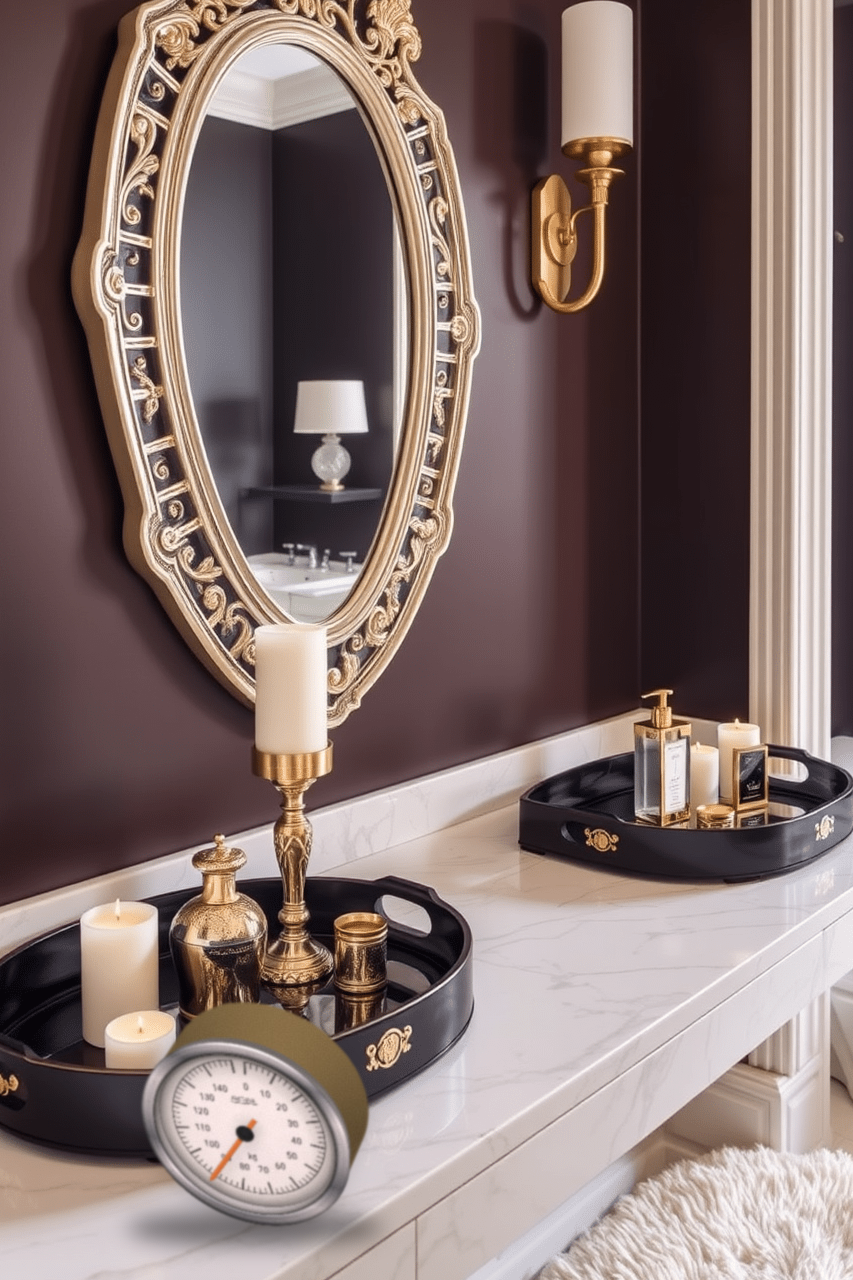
90 kg
